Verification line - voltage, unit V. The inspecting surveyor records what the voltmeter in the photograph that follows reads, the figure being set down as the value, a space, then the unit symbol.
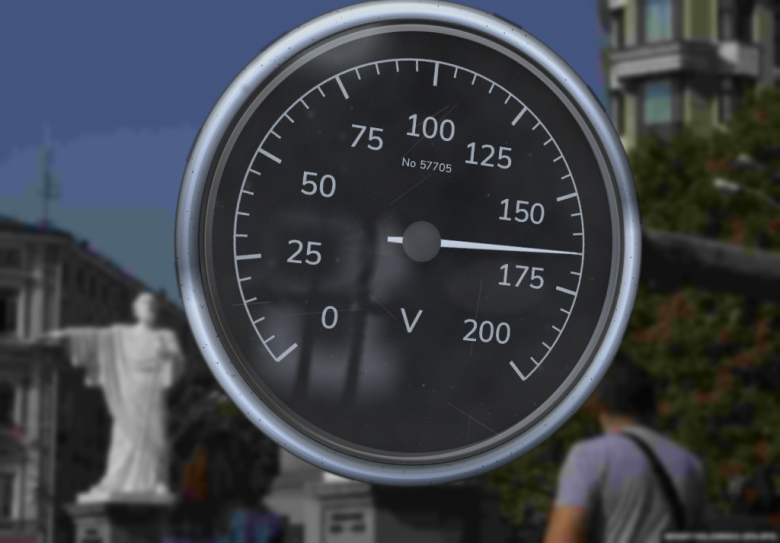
165 V
